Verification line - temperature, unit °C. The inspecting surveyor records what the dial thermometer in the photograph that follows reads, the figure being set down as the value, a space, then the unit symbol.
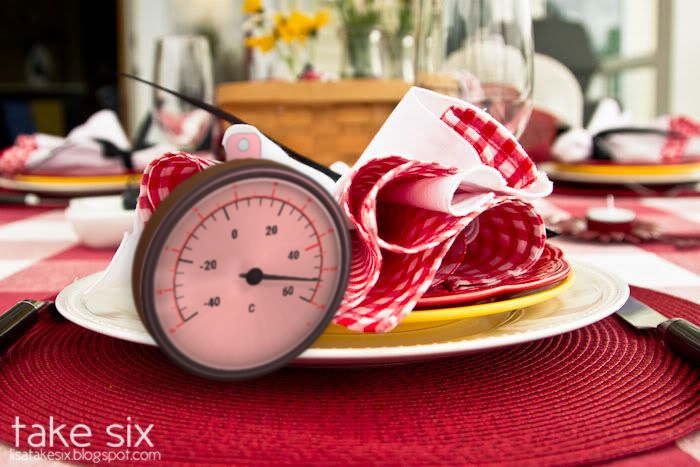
52 °C
